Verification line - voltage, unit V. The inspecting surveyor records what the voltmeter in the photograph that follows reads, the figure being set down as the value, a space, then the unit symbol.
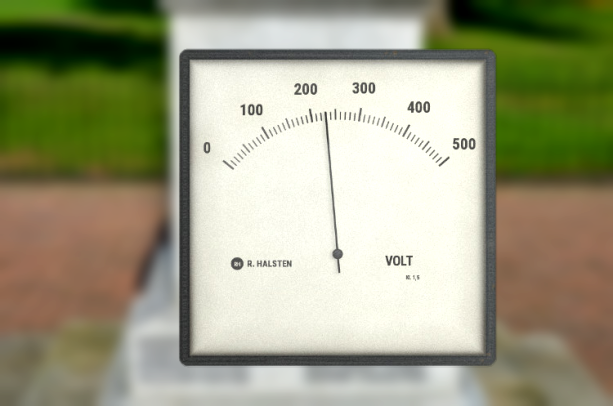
230 V
